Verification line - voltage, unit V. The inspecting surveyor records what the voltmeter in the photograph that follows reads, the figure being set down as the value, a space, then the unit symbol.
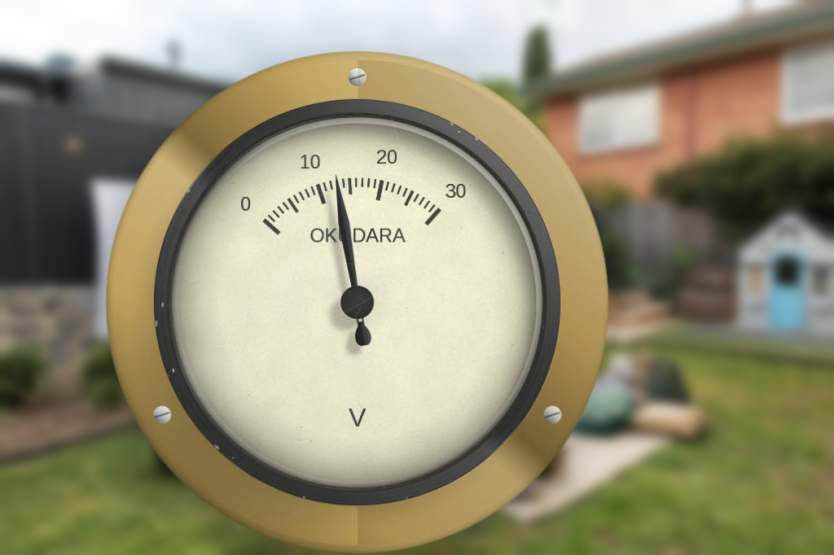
13 V
